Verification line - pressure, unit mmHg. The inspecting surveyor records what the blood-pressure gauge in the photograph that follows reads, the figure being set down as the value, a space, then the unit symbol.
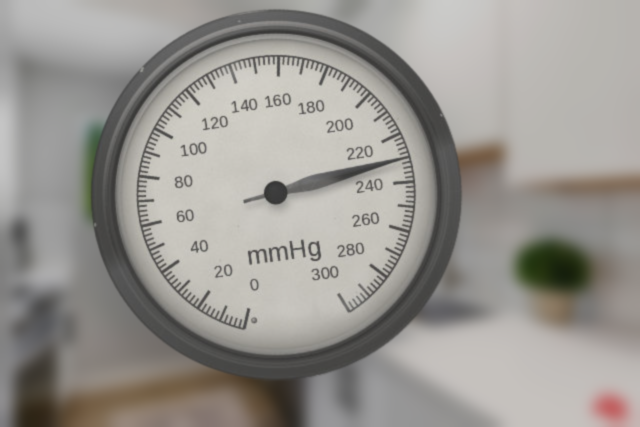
230 mmHg
